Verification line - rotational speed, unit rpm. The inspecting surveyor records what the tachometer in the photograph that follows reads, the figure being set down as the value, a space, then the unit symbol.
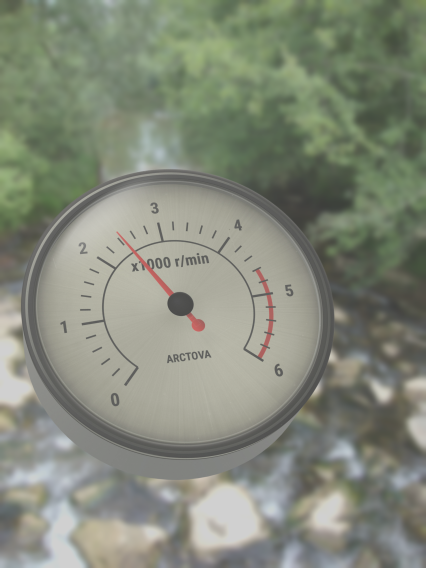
2400 rpm
